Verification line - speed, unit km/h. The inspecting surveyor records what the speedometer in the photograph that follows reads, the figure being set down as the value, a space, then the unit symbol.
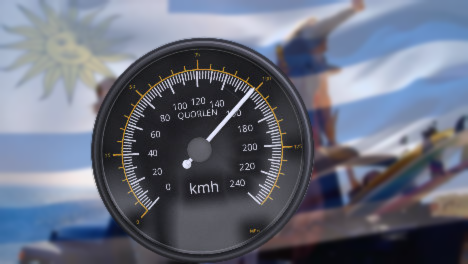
160 km/h
